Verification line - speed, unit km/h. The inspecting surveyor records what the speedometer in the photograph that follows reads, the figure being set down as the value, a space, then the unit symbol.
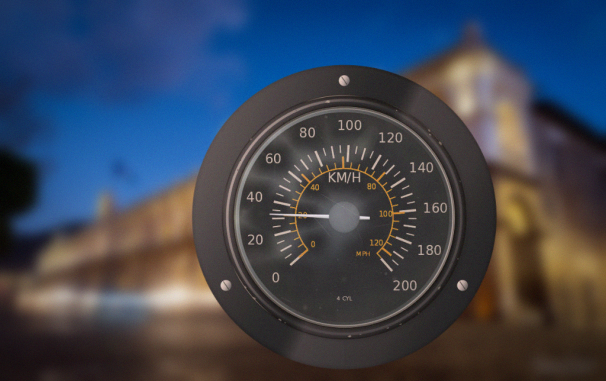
32.5 km/h
